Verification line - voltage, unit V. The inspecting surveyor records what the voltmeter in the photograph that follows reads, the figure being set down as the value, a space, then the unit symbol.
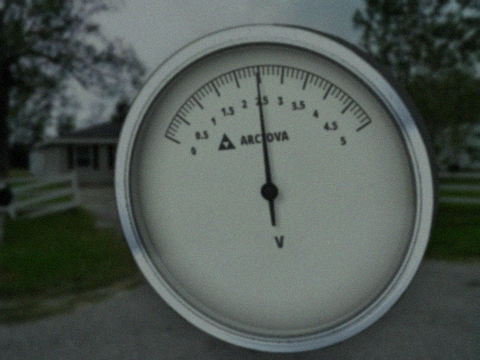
2.5 V
